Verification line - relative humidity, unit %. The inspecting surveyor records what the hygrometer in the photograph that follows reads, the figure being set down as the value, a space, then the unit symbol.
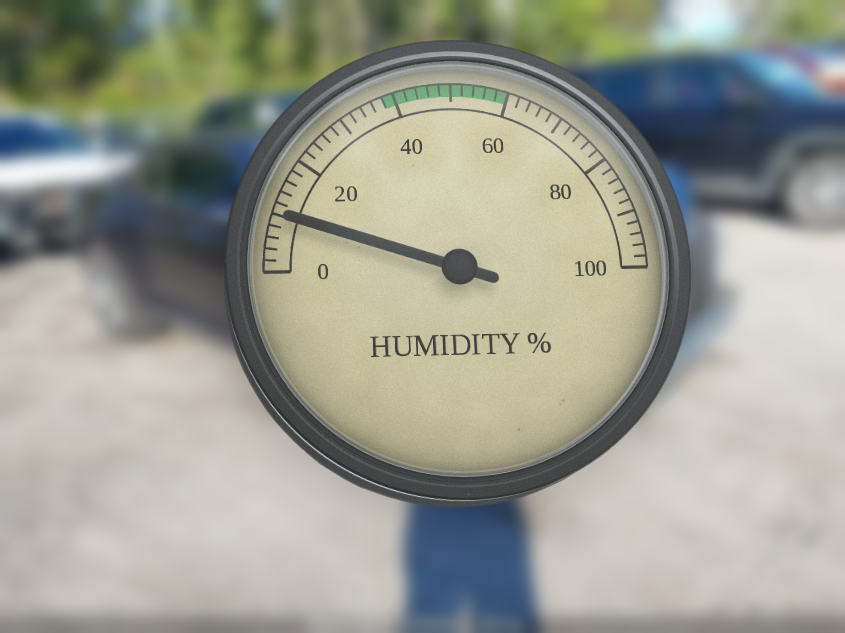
10 %
